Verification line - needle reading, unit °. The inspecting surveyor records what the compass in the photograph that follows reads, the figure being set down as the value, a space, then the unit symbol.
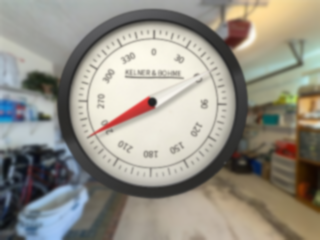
240 °
